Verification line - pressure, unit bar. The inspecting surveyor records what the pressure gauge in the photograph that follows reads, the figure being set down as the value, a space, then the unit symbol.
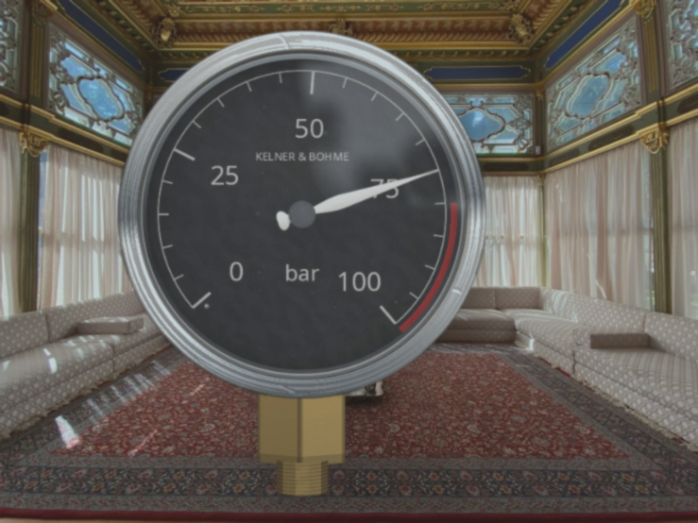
75 bar
